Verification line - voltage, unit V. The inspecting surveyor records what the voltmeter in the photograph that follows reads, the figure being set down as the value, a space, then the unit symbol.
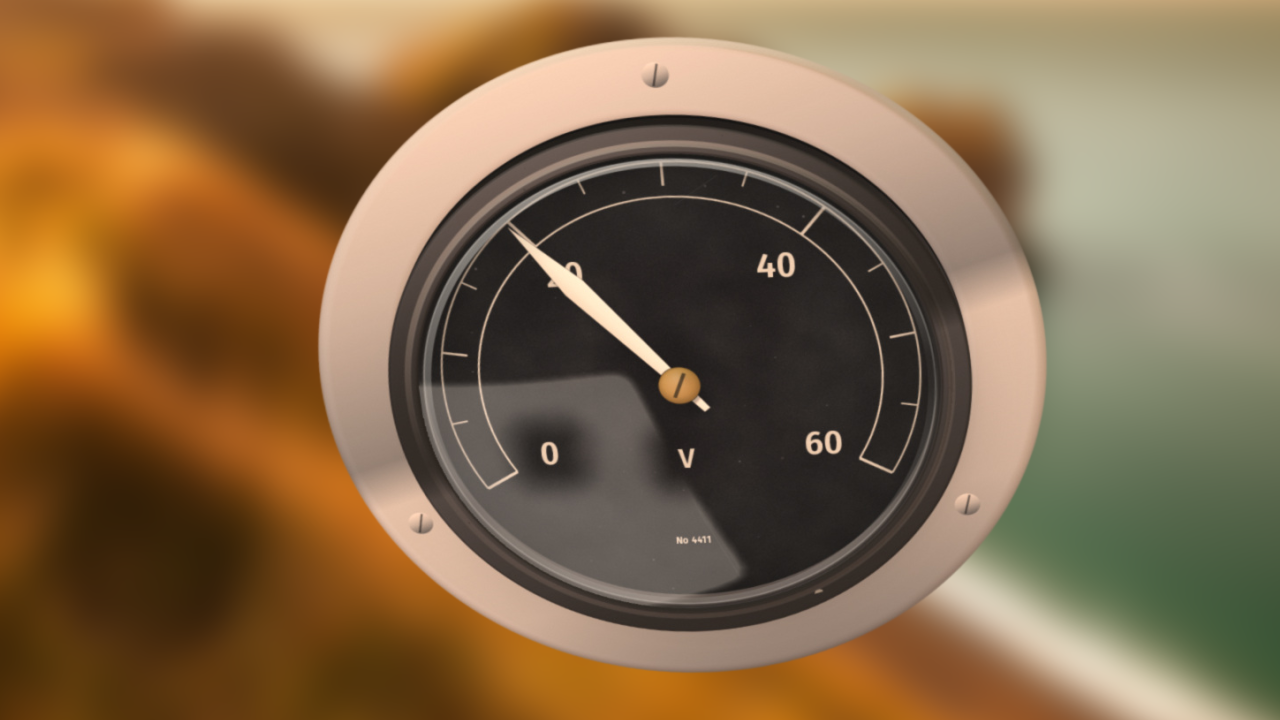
20 V
